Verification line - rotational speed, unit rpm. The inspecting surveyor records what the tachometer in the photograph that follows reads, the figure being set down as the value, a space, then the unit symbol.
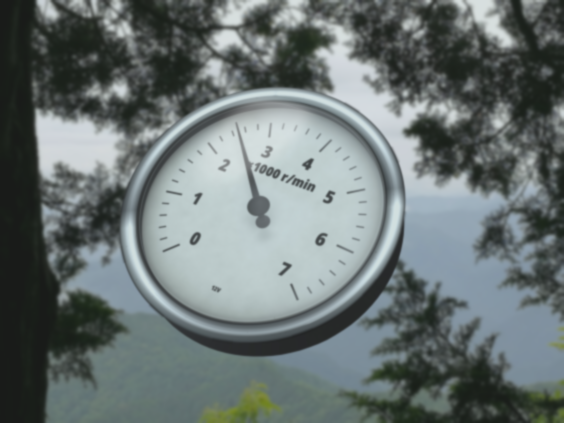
2500 rpm
